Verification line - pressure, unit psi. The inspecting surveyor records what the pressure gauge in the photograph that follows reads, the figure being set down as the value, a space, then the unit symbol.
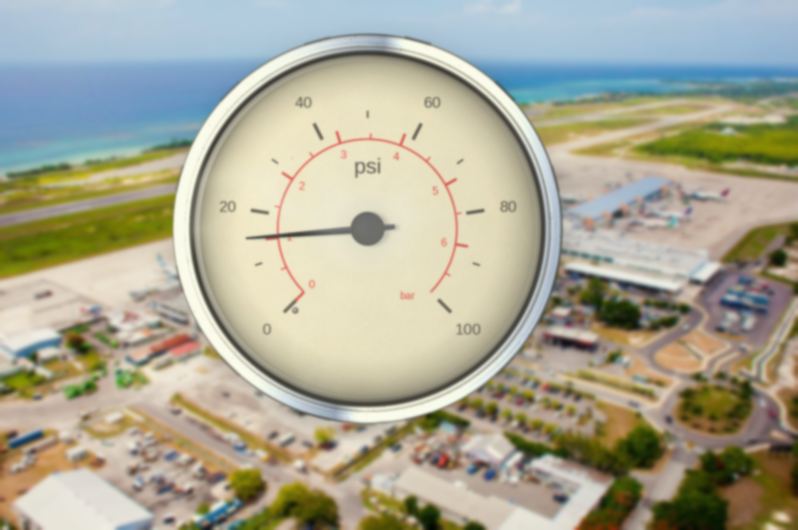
15 psi
